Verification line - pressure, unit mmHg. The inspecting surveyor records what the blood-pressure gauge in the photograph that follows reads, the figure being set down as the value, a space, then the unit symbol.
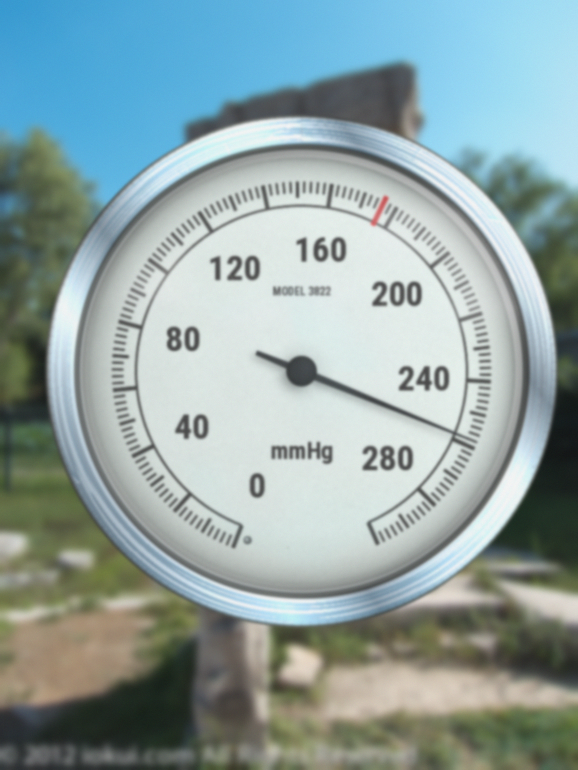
258 mmHg
